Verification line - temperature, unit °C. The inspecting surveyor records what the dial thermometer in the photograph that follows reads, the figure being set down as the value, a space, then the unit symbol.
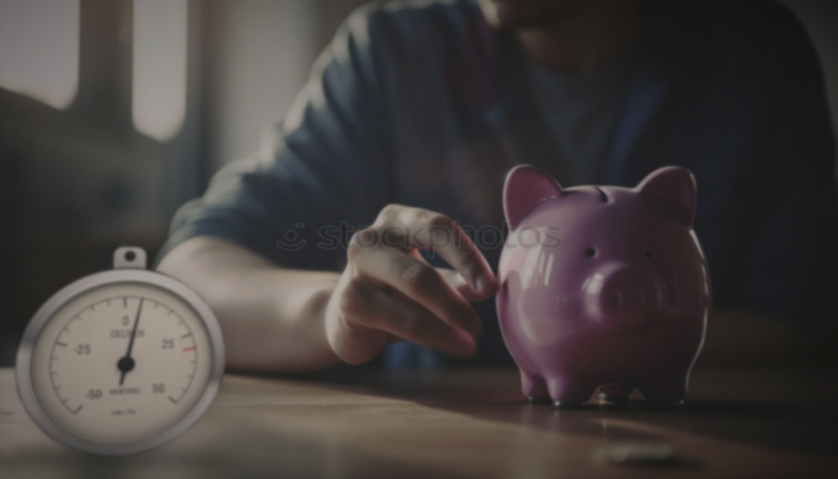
5 °C
